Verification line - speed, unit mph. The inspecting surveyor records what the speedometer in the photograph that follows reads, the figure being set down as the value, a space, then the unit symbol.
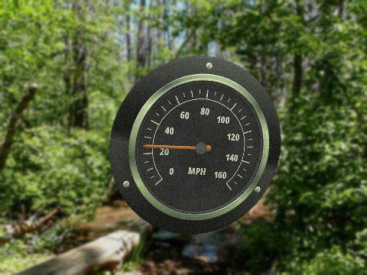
25 mph
